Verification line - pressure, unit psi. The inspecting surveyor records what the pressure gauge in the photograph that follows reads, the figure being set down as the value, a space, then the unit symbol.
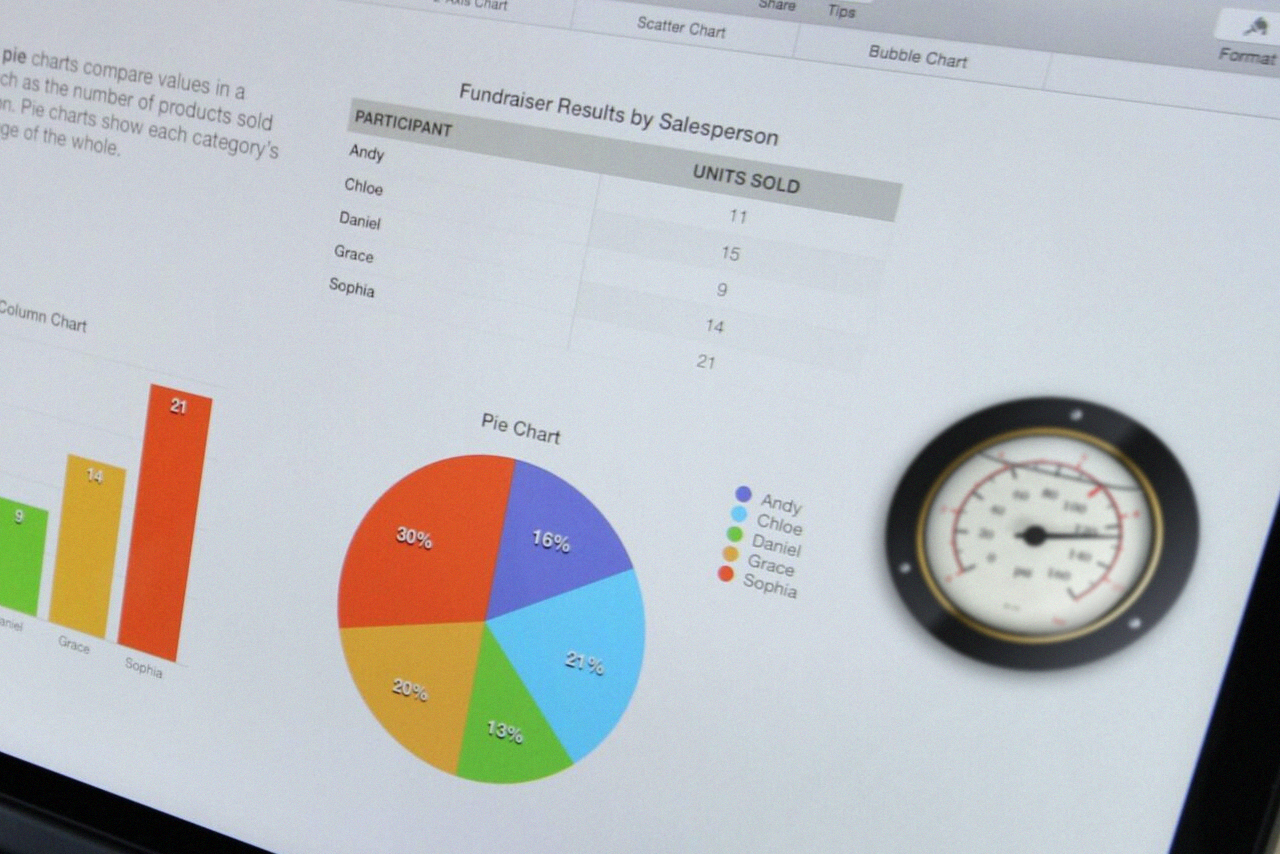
125 psi
